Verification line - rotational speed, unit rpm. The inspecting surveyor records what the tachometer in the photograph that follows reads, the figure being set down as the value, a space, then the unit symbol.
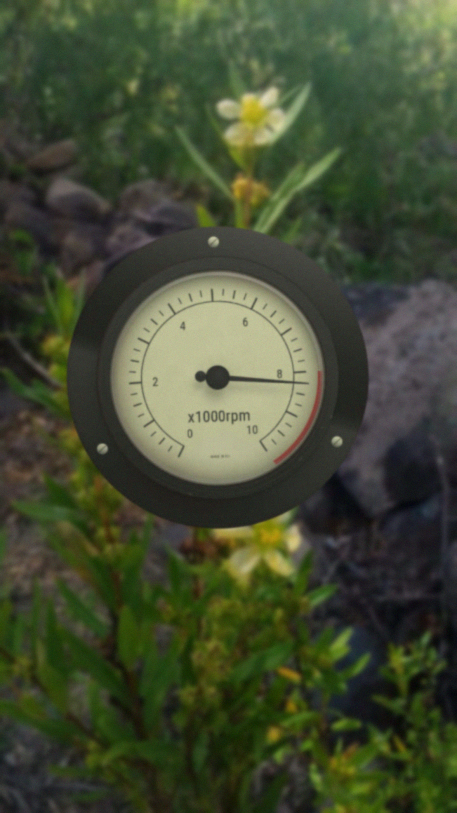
8250 rpm
